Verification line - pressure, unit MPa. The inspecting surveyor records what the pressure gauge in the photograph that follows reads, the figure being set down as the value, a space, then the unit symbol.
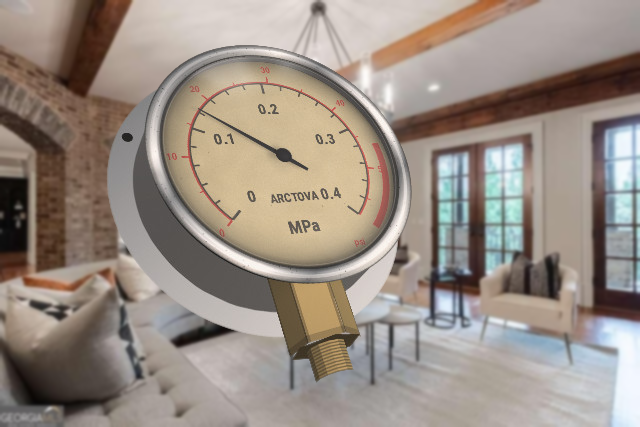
0.12 MPa
